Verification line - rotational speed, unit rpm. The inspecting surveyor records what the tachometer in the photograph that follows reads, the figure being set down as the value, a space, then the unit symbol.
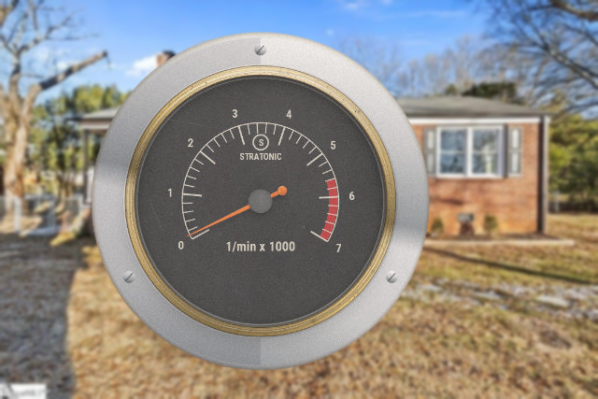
100 rpm
